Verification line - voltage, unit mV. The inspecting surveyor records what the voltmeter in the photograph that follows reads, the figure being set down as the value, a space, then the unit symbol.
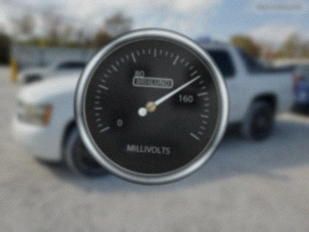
145 mV
